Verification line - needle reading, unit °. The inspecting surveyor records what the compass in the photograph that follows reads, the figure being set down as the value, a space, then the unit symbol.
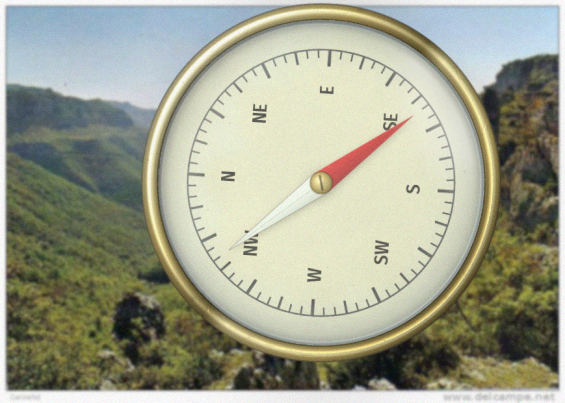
140 °
